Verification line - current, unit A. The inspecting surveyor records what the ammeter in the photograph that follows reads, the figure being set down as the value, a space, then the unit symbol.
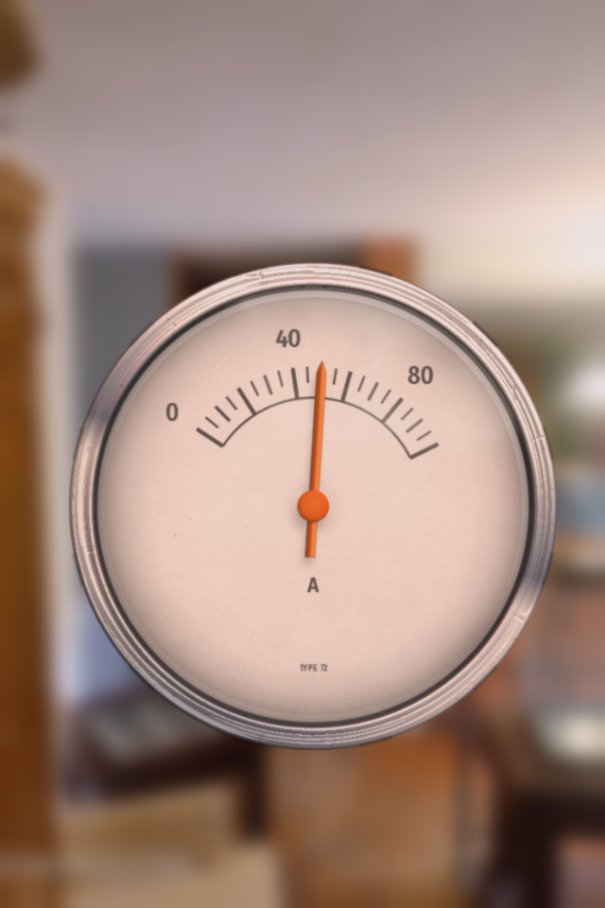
50 A
